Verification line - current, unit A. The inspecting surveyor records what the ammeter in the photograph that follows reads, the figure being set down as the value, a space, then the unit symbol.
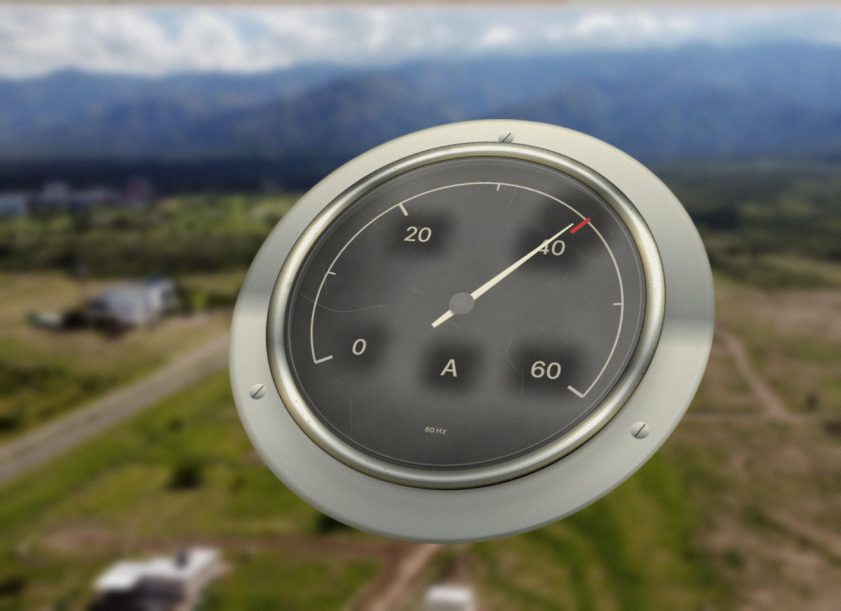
40 A
